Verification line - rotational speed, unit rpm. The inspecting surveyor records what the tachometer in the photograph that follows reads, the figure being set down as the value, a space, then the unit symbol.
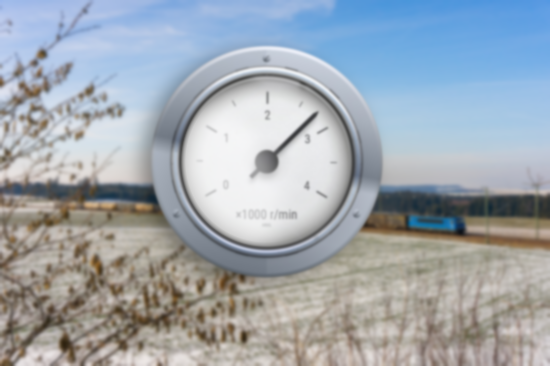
2750 rpm
